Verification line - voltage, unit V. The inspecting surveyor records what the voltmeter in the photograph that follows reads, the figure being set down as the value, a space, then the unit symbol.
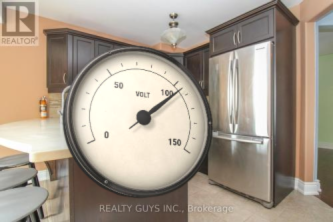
105 V
